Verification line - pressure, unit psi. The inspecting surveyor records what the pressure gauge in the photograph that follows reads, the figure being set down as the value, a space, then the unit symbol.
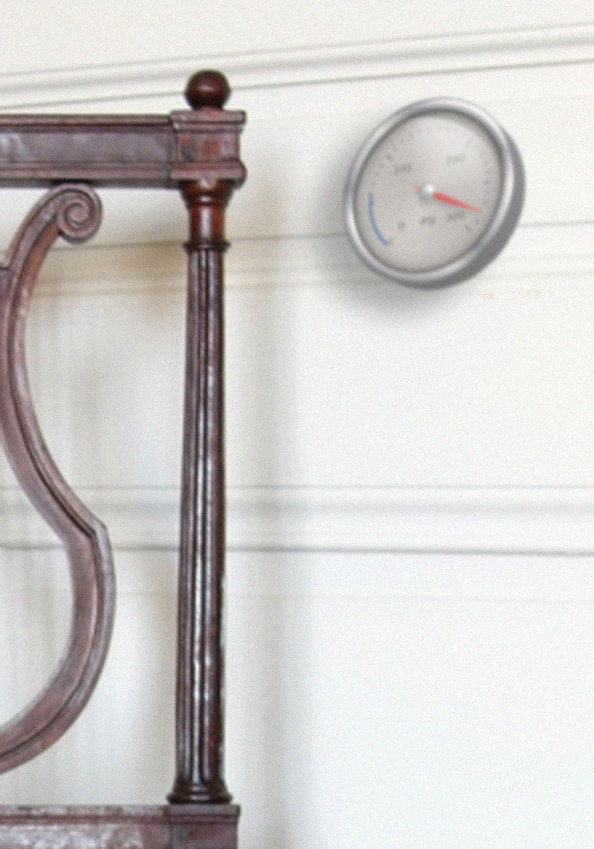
280 psi
